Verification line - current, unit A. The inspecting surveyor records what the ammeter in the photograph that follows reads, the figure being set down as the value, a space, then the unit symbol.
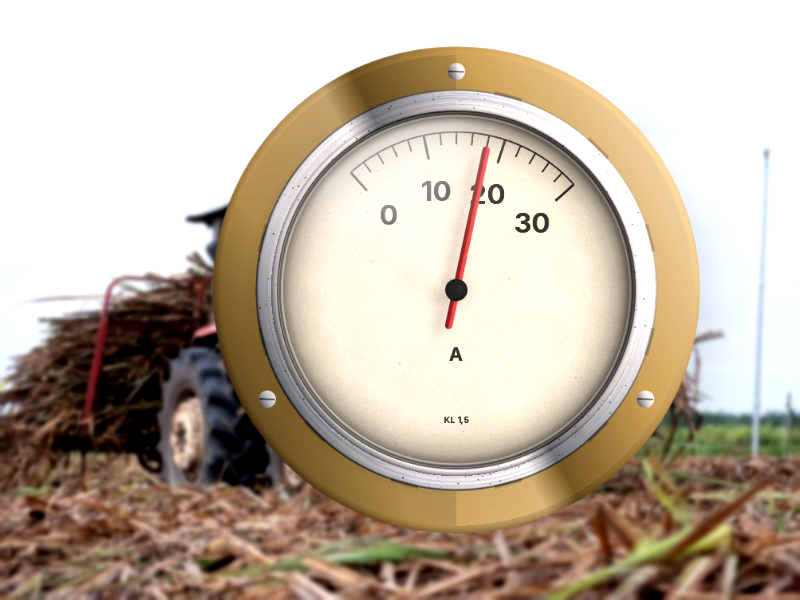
18 A
